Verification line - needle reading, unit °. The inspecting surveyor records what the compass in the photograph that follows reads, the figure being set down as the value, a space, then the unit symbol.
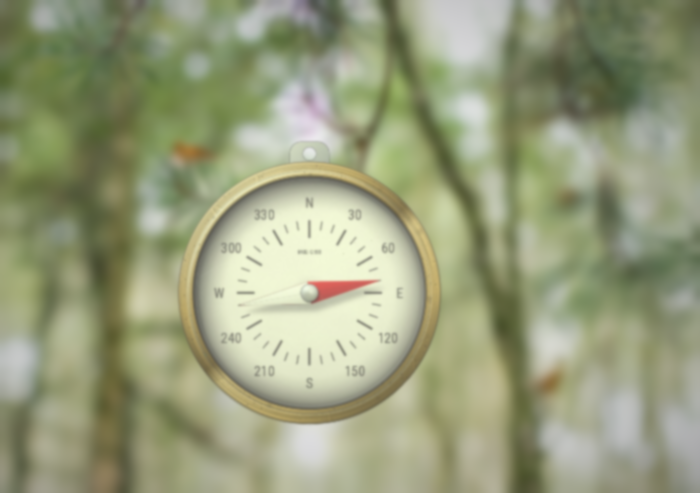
80 °
